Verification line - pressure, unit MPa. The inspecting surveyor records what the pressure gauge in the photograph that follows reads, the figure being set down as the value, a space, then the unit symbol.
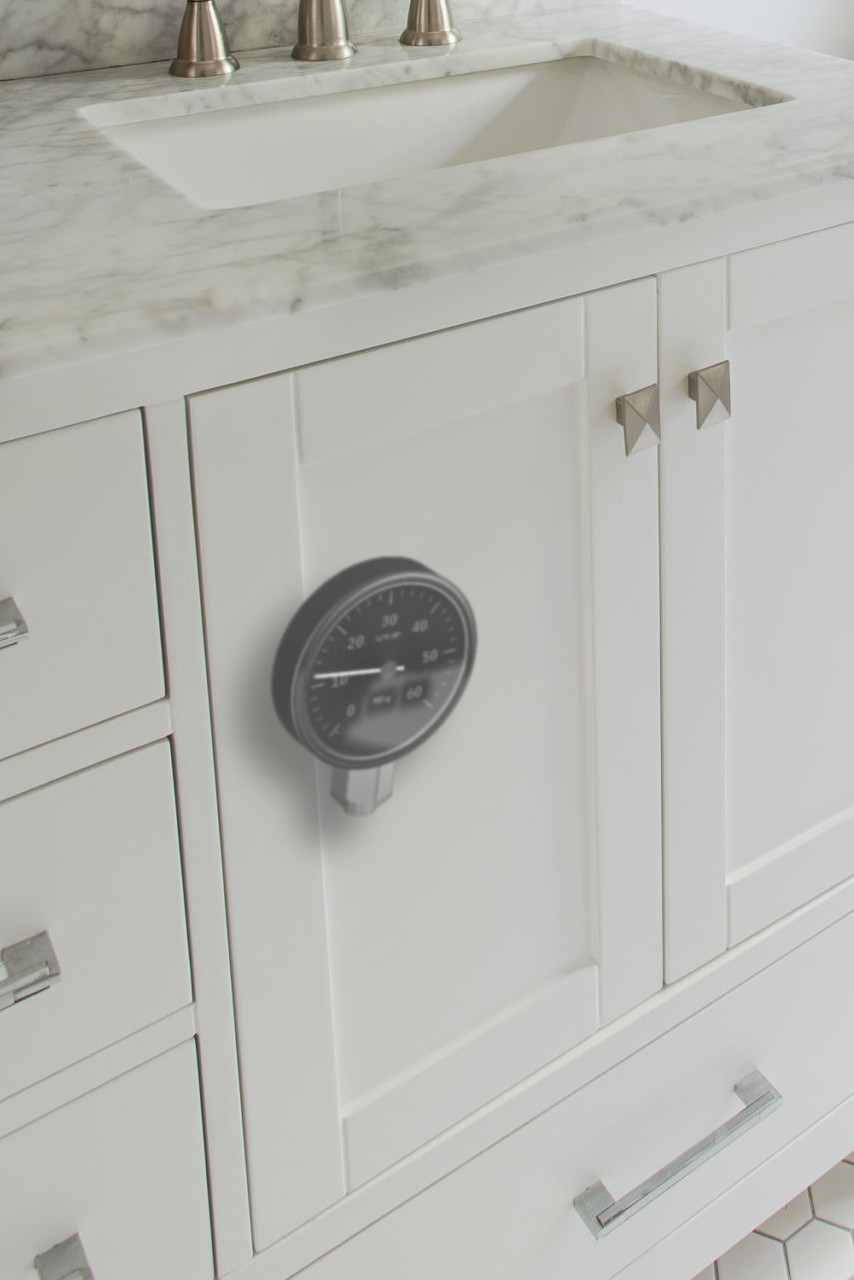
12 MPa
